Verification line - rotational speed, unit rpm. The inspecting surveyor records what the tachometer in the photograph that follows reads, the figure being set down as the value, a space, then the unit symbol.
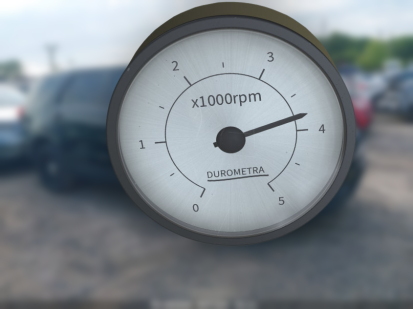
3750 rpm
